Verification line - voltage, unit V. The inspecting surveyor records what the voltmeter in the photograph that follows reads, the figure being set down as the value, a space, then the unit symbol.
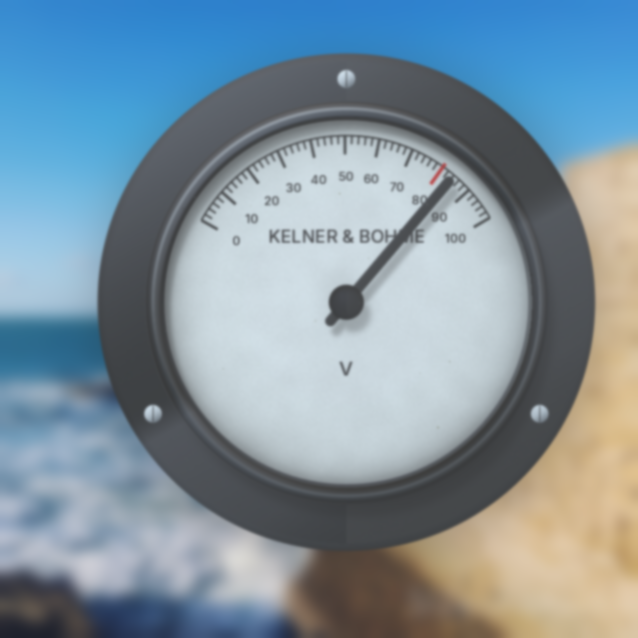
84 V
